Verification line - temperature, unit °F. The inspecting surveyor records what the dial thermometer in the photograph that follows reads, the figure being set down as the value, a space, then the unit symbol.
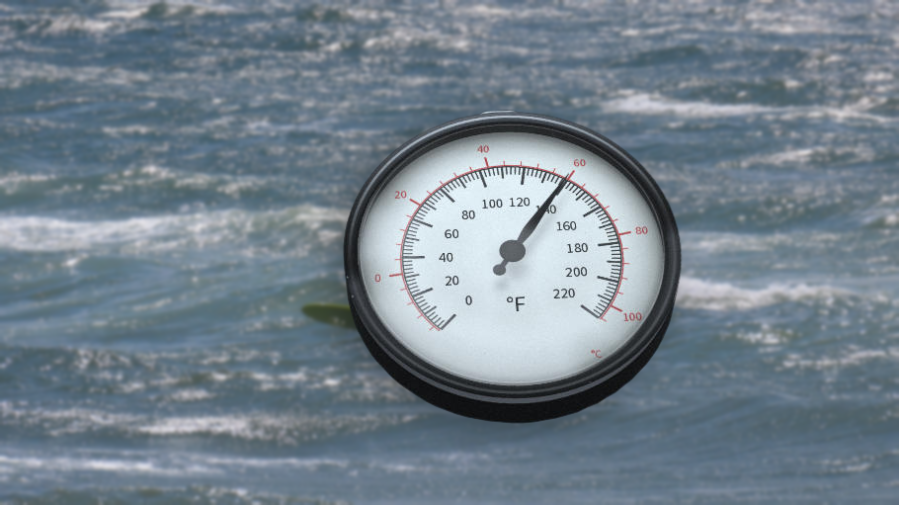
140 °F
